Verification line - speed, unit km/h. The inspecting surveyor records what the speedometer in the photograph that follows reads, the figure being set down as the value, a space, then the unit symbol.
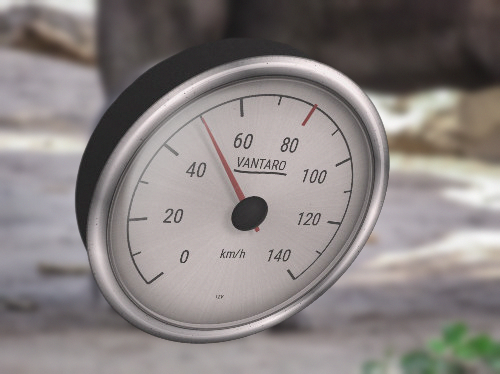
50 km/h
